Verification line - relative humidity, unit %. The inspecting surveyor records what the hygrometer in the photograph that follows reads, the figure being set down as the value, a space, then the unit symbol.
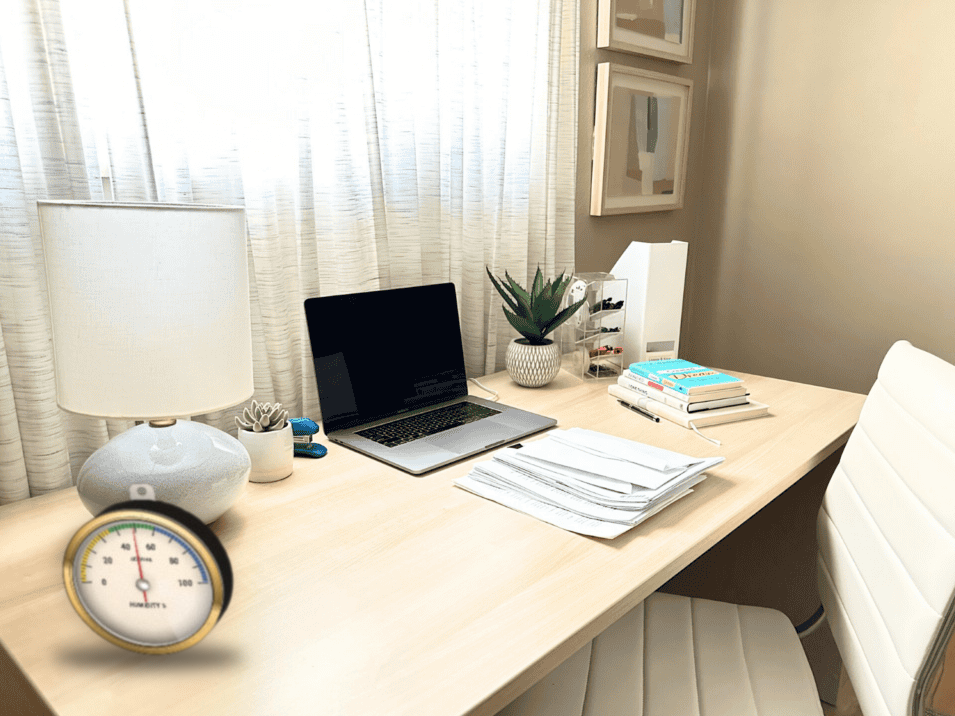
50 %
